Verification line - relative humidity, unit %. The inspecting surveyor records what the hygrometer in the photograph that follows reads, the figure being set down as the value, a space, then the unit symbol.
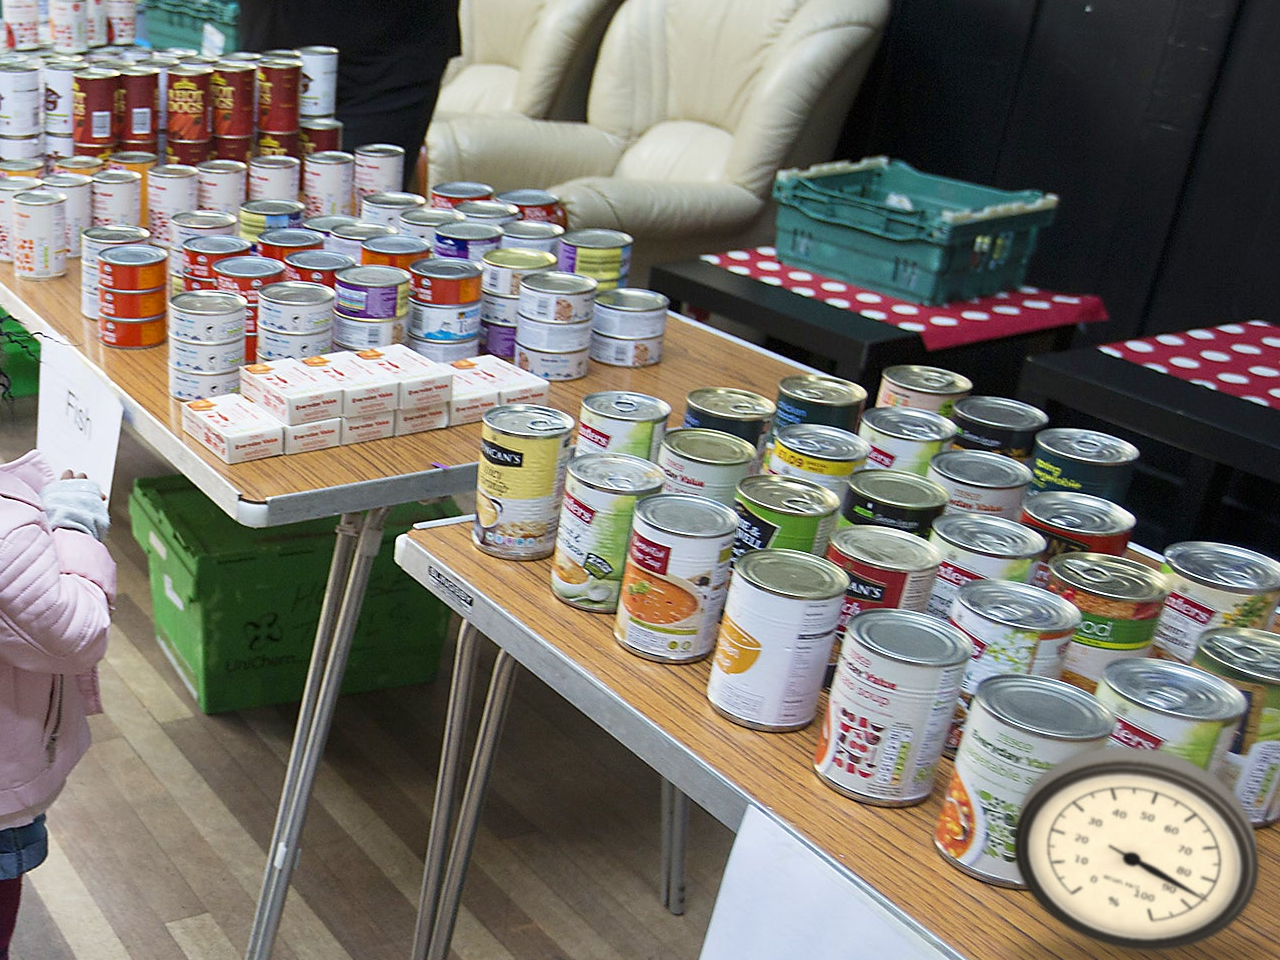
85 %
